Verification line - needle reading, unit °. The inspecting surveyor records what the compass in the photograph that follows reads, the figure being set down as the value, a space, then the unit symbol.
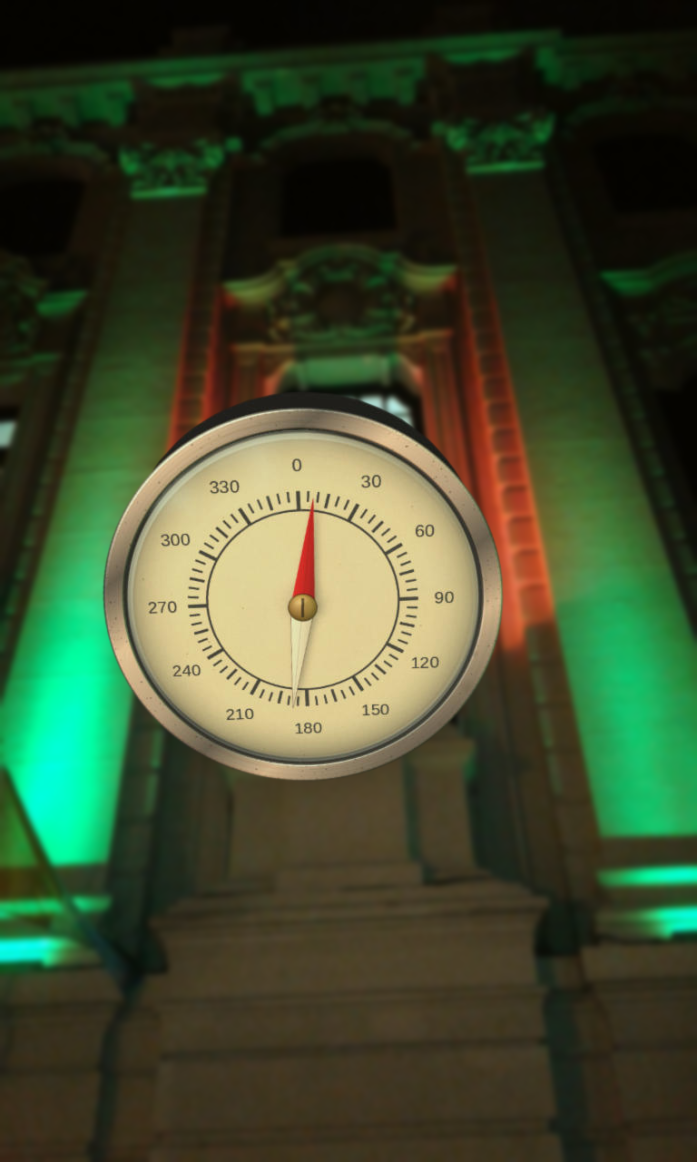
7.5 °
